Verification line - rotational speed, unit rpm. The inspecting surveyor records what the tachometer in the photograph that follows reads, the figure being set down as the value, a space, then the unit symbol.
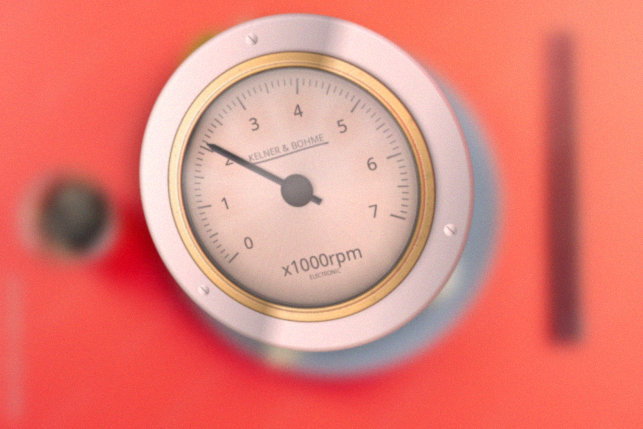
2100 rpm
